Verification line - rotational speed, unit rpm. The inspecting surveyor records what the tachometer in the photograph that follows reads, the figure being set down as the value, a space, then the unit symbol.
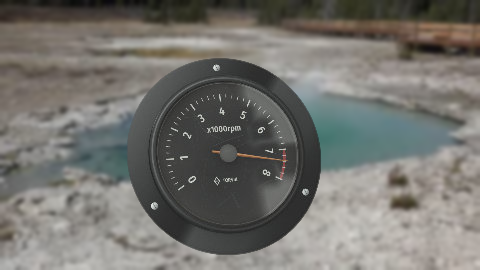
7400 rpm
